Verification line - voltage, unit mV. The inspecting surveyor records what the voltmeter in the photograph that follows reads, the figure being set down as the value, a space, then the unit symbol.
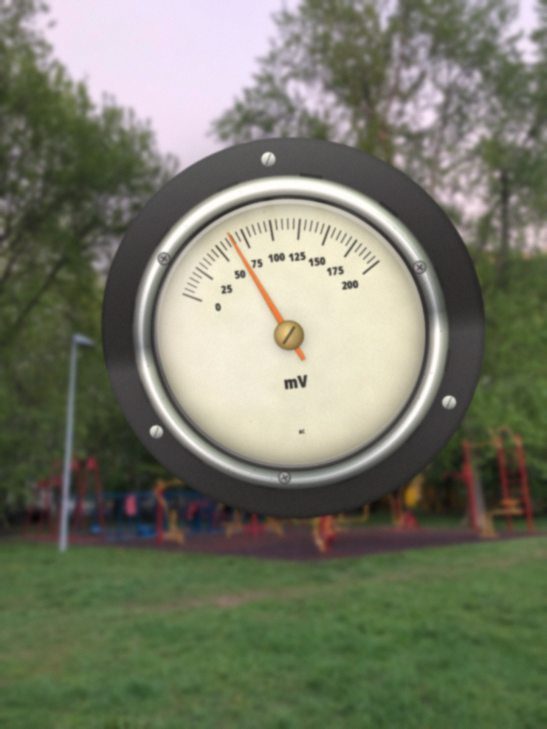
65 mV
